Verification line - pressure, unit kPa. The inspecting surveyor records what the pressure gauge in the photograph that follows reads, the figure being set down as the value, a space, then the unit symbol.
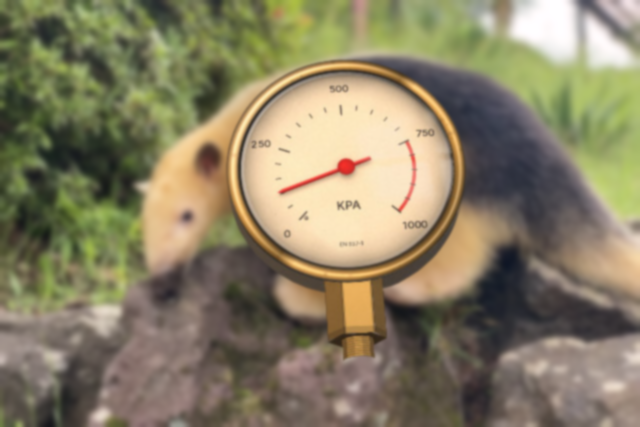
100 kPa
